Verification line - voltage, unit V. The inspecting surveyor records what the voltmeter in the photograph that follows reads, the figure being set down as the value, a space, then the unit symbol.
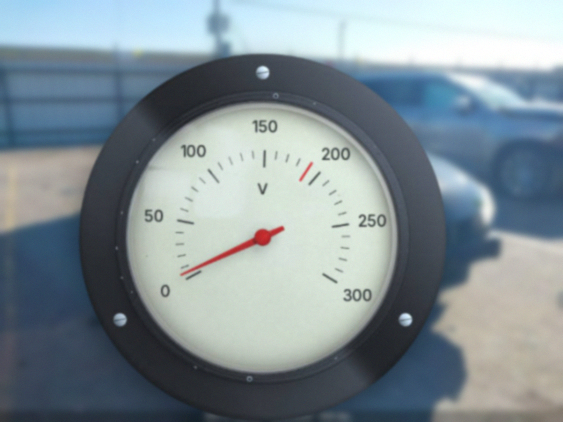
5 V
